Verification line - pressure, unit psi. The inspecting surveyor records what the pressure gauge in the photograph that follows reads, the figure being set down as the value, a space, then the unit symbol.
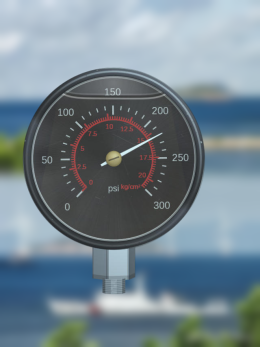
220 psi
